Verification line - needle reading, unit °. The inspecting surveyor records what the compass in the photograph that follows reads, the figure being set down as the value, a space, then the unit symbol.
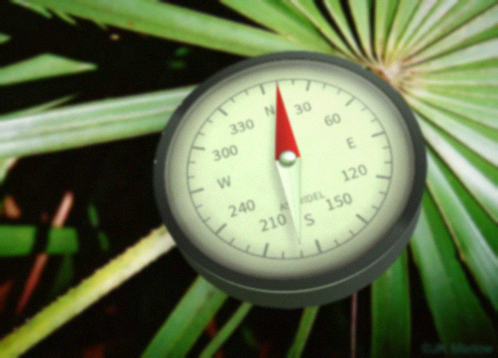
10 °
